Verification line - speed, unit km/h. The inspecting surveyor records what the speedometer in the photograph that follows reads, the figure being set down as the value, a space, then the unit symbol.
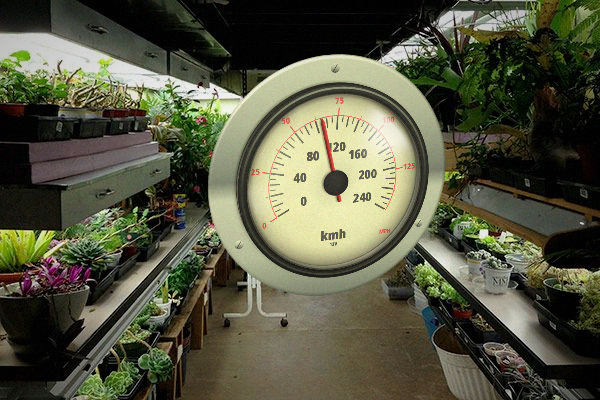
105 km/h
